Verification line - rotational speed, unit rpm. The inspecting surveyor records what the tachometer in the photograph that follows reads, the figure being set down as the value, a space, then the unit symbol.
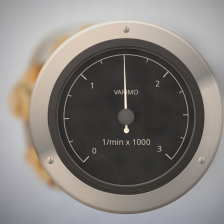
1500 rpm
